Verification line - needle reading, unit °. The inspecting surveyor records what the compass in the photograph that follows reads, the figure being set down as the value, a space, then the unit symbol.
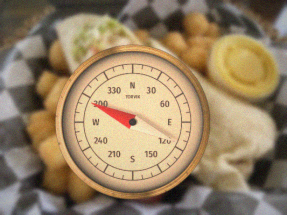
295 °
